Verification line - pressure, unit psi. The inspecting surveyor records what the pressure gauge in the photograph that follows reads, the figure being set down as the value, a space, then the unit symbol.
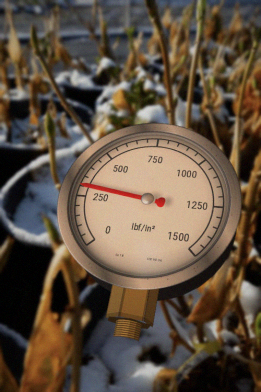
300 psi
